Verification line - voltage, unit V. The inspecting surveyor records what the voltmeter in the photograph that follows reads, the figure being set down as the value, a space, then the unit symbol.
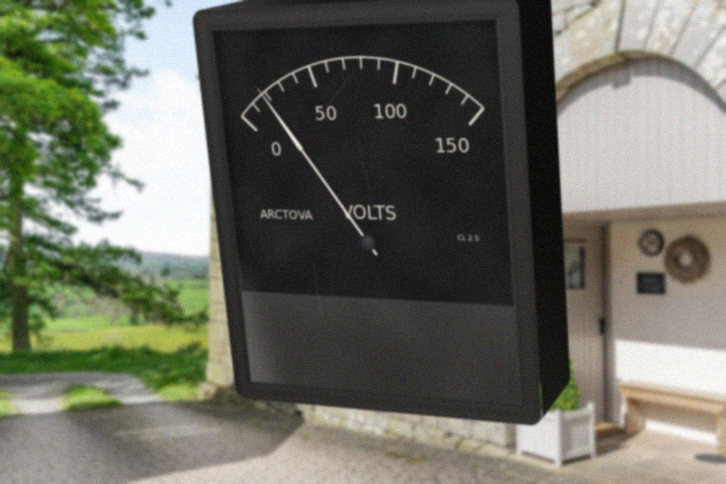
20 V
